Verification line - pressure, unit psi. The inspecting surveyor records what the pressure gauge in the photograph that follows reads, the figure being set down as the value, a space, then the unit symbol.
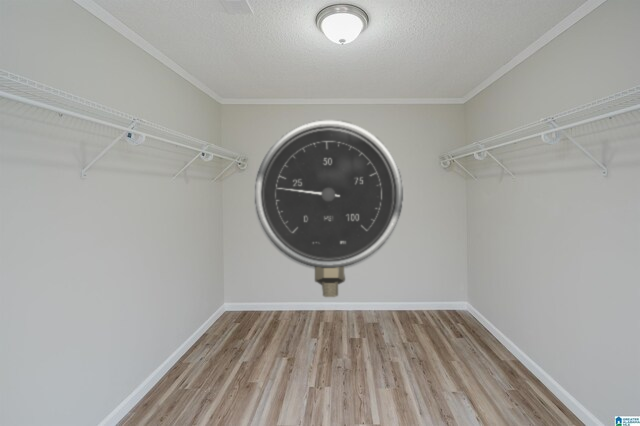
20 psi
